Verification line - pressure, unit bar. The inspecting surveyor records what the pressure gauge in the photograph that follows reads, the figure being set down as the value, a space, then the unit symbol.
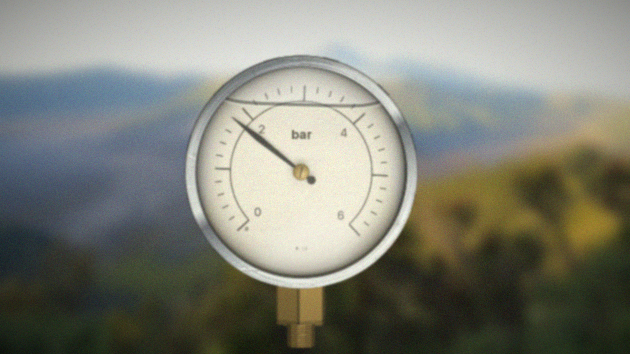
1.8 bar
